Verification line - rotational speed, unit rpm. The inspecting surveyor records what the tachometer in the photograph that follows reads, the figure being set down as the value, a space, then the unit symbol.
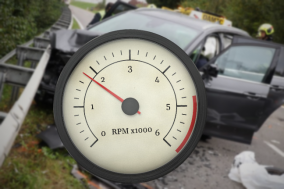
1800 rpm
